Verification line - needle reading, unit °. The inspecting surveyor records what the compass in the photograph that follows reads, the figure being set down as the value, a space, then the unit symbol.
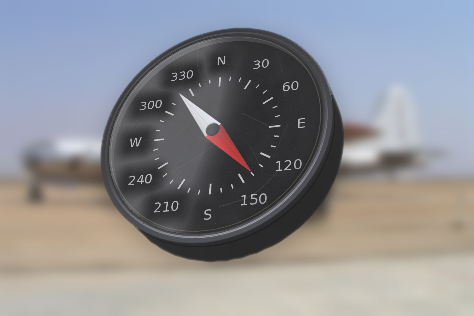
140 °
